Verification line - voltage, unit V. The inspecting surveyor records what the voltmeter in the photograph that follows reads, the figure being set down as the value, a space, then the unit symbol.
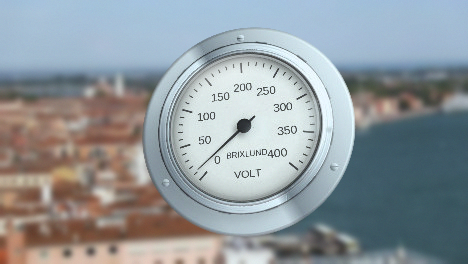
10 V
